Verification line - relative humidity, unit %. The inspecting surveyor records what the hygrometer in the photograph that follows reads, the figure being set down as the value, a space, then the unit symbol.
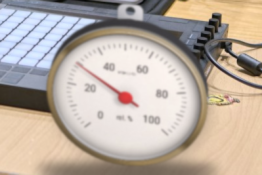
30 %
